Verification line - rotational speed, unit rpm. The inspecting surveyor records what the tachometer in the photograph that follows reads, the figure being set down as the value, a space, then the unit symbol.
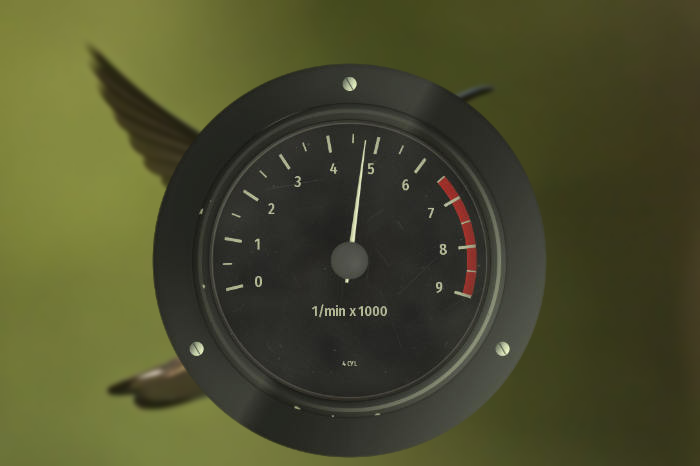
4750 rpm
